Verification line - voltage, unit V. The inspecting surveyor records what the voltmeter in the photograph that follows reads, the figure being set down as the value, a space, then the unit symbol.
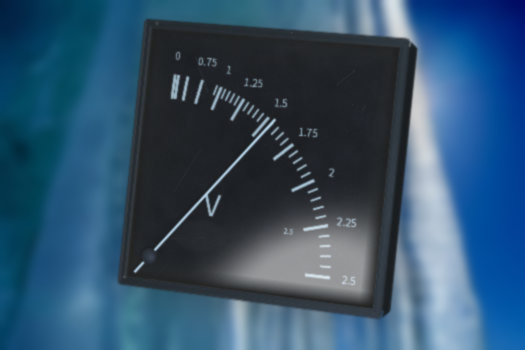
1.55 V
